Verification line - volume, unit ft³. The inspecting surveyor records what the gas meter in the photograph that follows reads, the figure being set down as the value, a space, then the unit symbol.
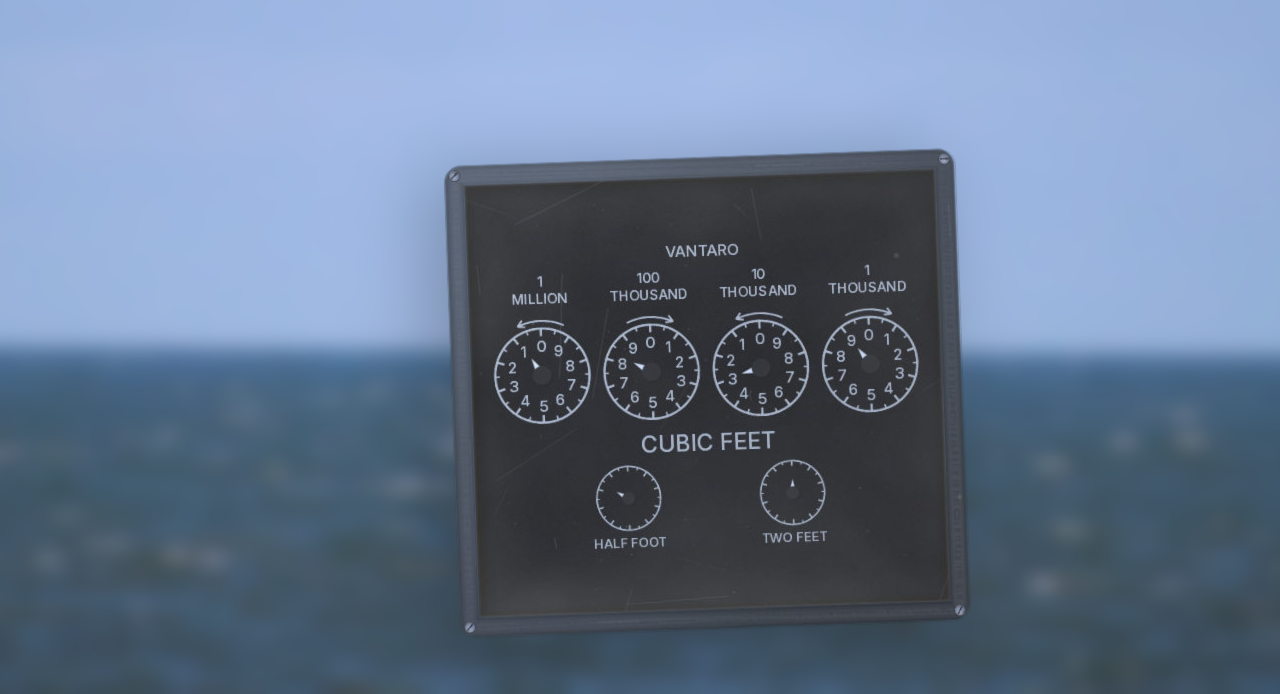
82900 ft³
